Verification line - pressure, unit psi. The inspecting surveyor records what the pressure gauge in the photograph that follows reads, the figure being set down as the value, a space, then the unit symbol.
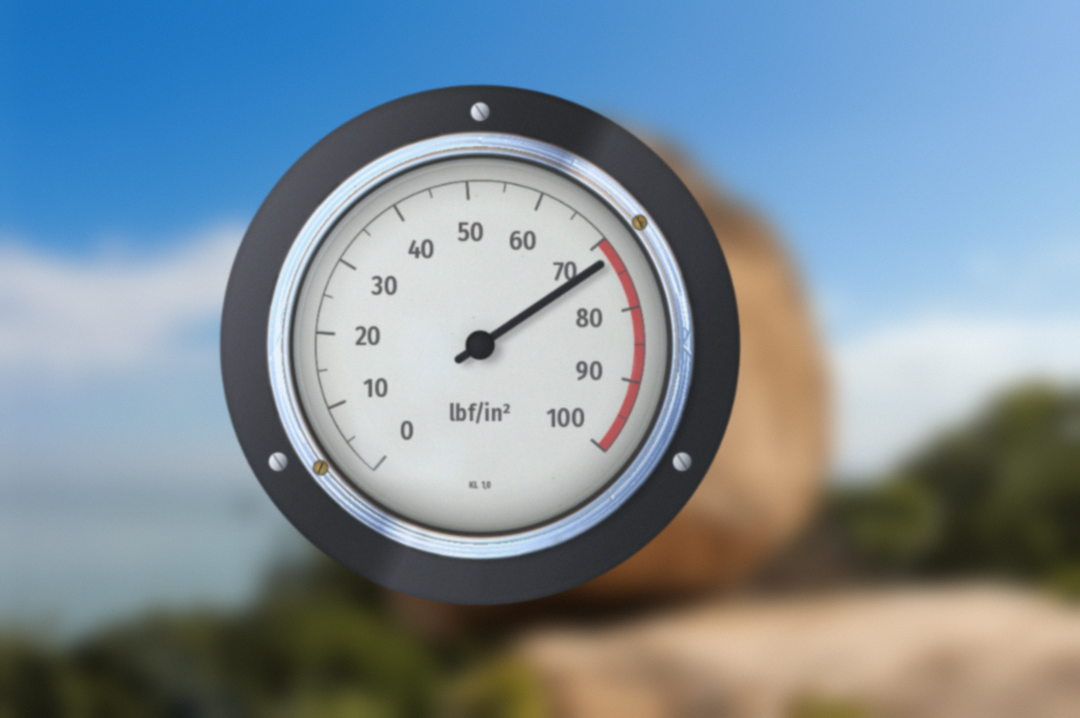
72.5 psi
